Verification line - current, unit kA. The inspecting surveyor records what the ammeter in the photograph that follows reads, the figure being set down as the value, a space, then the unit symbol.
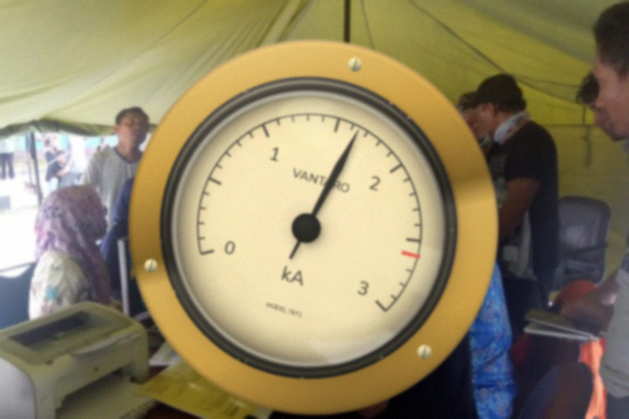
1.65 kA
